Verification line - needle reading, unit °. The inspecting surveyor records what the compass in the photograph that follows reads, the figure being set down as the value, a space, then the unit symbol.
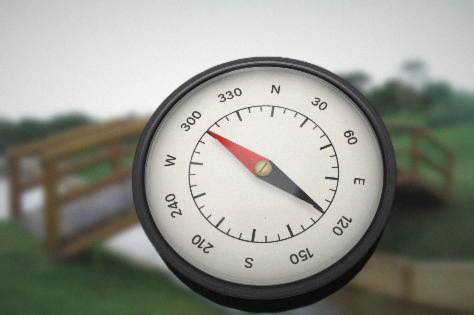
300 °
